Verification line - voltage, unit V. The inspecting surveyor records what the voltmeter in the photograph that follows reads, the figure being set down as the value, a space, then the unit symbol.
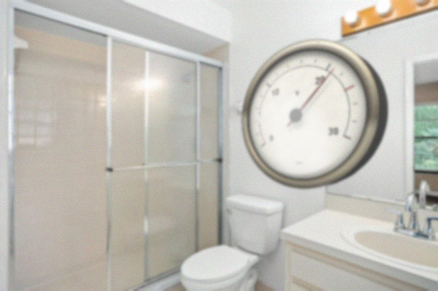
21 V
